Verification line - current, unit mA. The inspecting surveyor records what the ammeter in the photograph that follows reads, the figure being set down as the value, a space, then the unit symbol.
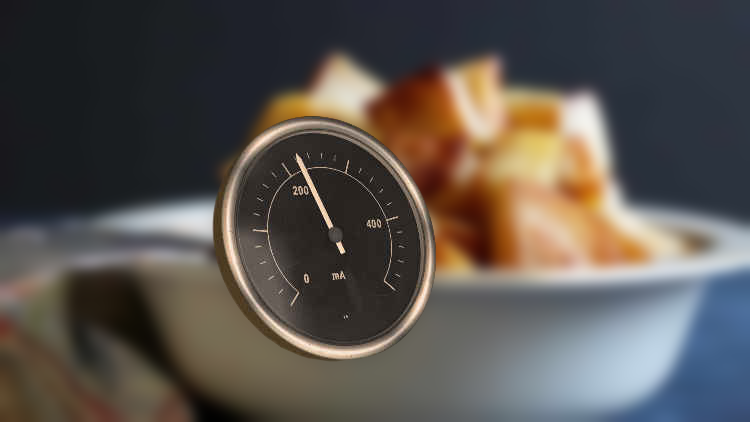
220 mA
